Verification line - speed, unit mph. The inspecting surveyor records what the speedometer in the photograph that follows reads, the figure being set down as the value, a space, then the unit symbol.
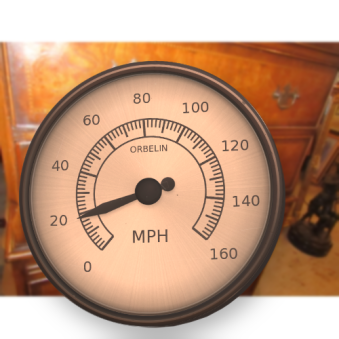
18 mph
